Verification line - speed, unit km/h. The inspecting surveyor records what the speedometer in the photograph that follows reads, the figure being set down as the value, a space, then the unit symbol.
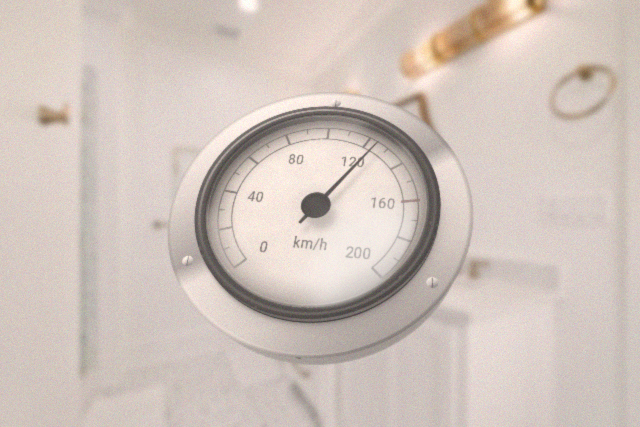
125 km/h
